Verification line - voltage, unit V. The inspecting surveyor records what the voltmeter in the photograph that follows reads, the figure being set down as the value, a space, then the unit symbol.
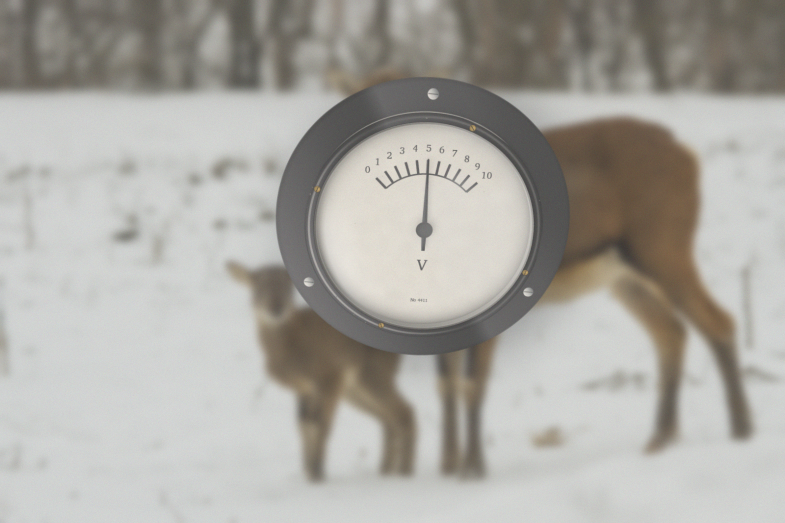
5 V
